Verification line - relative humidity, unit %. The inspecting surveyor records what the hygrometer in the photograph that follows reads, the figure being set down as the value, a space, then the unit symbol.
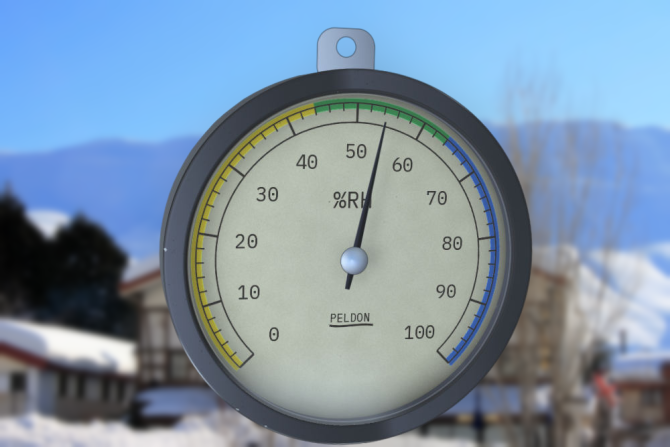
54 %
